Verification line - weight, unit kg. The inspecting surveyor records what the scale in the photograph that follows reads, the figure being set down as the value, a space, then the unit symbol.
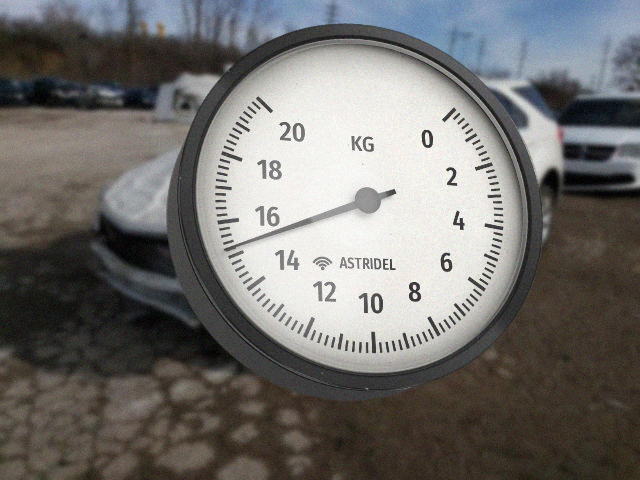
15.2 kg
